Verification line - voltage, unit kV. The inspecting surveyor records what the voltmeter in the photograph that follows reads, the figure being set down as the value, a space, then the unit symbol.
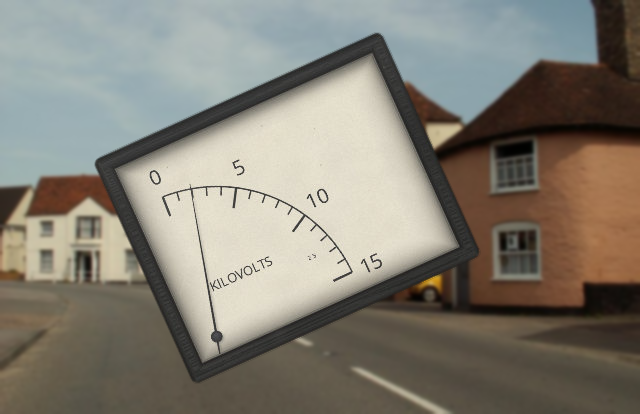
2 kV
